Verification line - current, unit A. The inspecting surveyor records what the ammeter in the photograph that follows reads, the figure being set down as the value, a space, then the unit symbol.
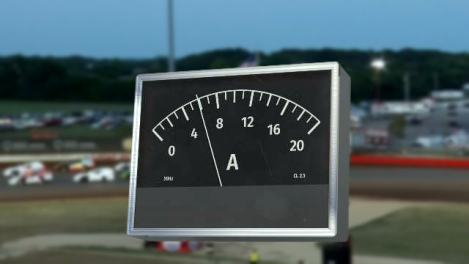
6 A
